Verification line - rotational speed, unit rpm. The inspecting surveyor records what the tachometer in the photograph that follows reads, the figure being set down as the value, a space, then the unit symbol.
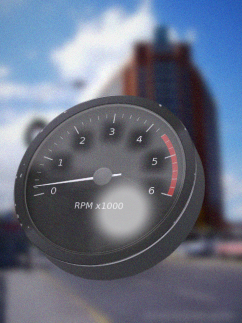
200 rpm
